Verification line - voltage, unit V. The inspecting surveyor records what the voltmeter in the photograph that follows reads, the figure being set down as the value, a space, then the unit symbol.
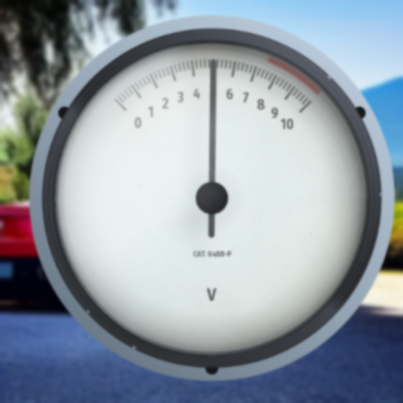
5 V
